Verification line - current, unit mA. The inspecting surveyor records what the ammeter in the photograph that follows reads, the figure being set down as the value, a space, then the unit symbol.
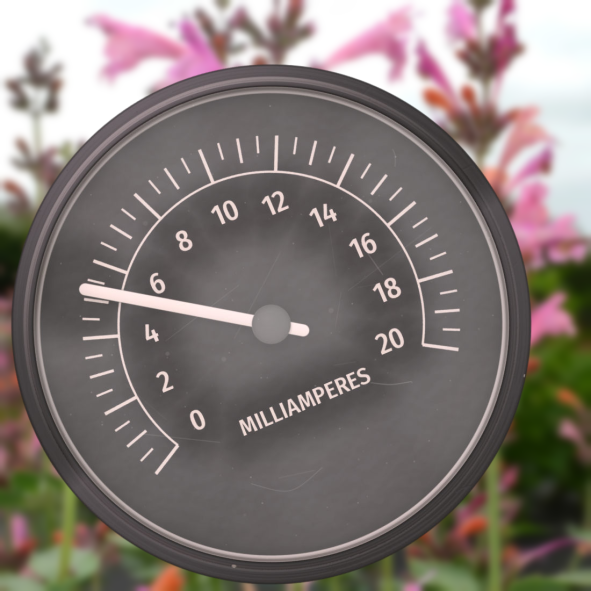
5.25 mA
